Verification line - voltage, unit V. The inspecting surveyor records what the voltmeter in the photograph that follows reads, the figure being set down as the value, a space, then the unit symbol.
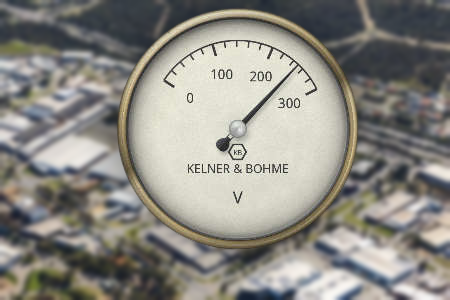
250 V
